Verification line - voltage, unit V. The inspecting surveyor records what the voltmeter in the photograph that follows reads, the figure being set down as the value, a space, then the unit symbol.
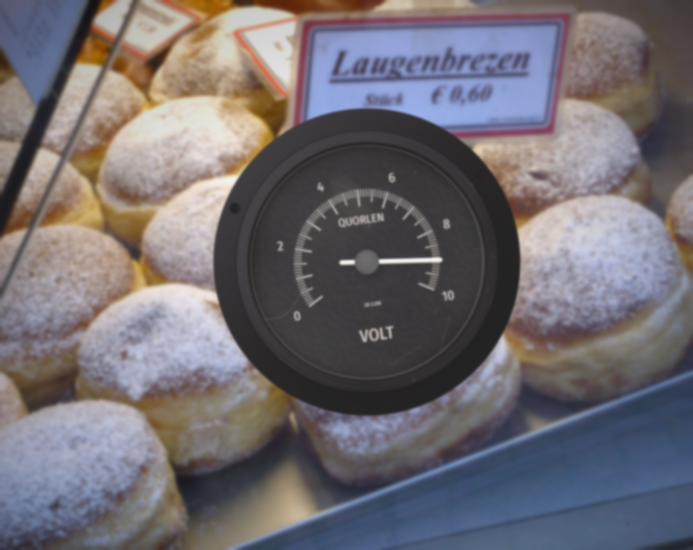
9 V
